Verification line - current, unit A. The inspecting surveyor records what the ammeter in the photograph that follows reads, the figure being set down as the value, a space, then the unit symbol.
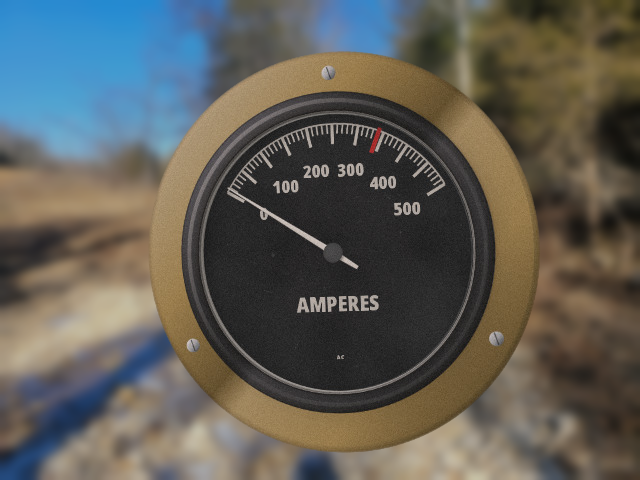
10 A
